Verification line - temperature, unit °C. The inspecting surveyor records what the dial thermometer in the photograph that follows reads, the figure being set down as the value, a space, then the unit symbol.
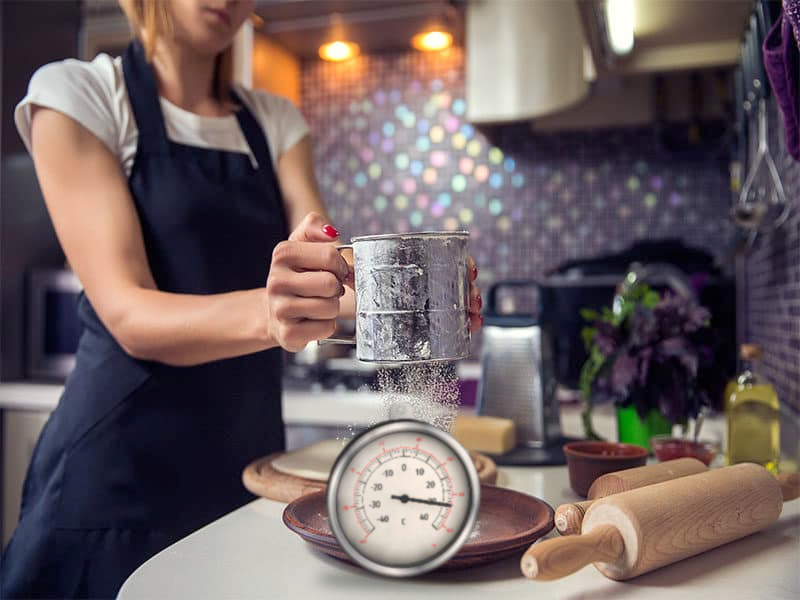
30 °C
